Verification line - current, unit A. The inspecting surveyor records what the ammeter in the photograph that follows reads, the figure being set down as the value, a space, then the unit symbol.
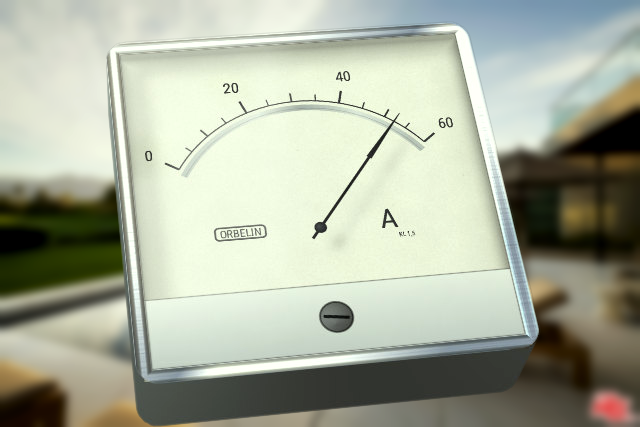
52.5 A
